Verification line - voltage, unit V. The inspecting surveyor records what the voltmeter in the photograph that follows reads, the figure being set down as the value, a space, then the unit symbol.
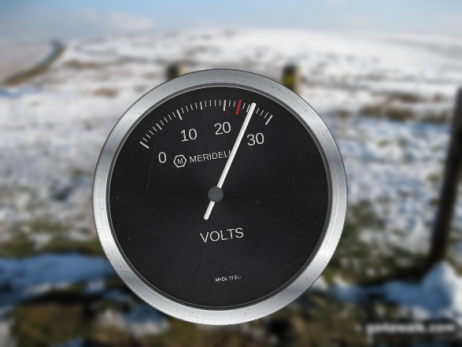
26 V
